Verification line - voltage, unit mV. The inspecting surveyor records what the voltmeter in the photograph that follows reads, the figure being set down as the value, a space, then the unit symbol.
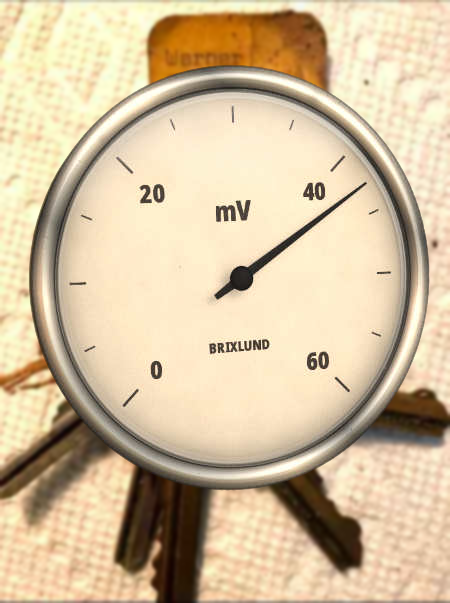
42.5 mV
